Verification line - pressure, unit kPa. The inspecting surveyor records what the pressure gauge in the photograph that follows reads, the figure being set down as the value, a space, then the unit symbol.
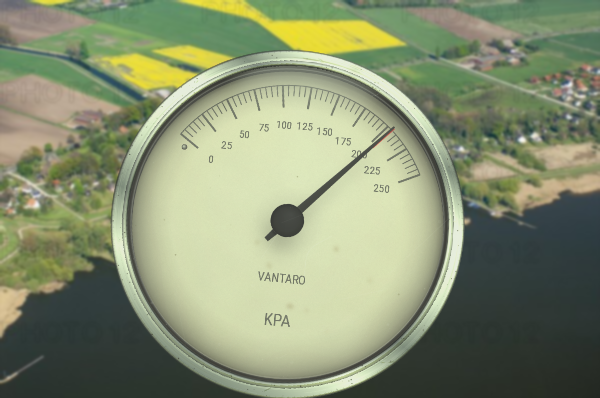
205 kPa
